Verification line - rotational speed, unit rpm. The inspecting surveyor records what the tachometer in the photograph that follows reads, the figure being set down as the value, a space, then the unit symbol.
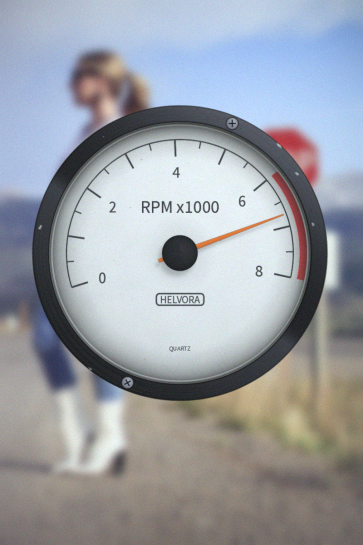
6750 rpm
